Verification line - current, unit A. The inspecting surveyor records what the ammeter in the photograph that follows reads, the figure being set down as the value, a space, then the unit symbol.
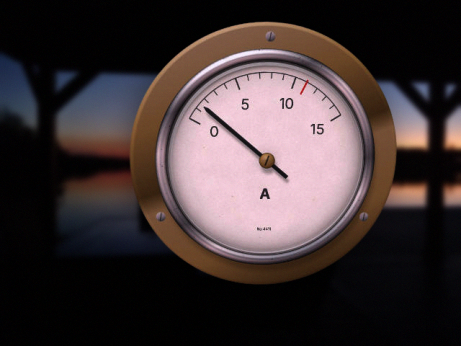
1.5 A
